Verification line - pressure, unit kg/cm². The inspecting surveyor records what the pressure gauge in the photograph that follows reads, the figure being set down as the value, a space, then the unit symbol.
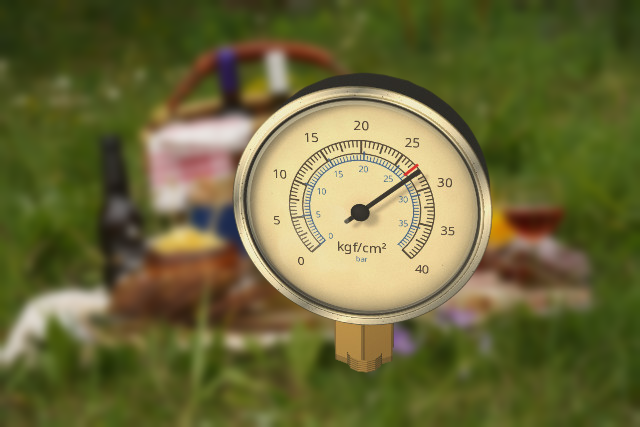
27.5 kg/cm²
